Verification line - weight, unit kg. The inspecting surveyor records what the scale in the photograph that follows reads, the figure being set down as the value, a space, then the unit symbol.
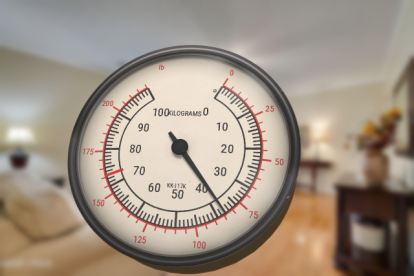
38 kg
